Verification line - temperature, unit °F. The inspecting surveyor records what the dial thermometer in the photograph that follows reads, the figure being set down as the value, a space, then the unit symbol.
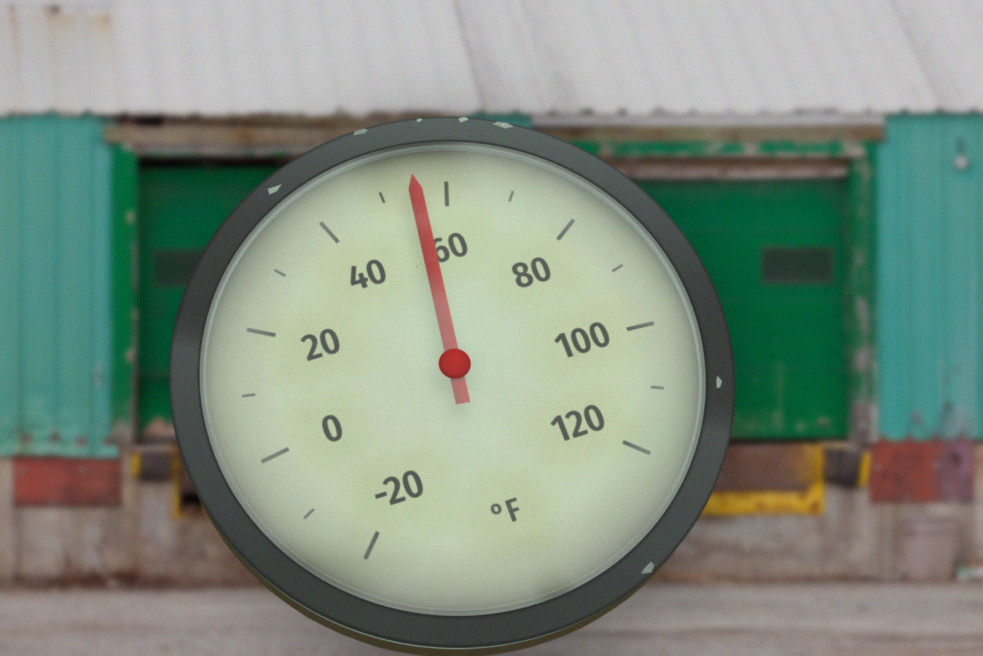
55 °F
